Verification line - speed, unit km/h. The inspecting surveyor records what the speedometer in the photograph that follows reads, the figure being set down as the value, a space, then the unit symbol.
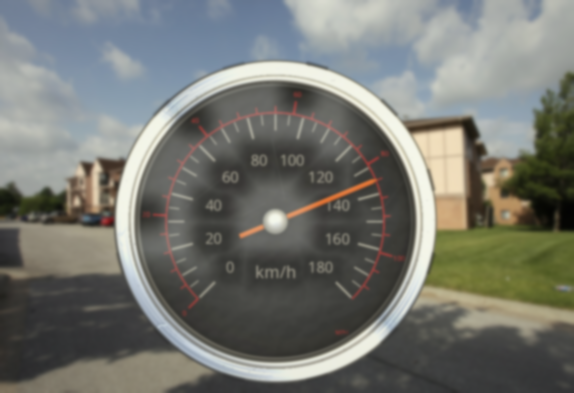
135 km/h
